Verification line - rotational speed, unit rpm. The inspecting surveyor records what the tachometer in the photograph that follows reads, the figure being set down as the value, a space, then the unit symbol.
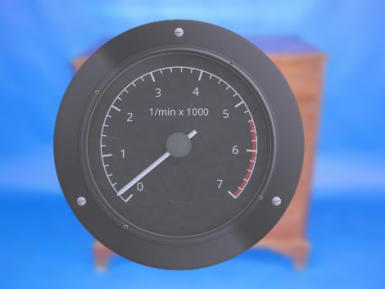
200 rpm
